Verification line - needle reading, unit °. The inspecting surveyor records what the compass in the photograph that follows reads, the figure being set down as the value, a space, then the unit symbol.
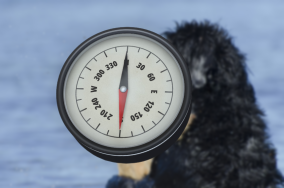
180 °
